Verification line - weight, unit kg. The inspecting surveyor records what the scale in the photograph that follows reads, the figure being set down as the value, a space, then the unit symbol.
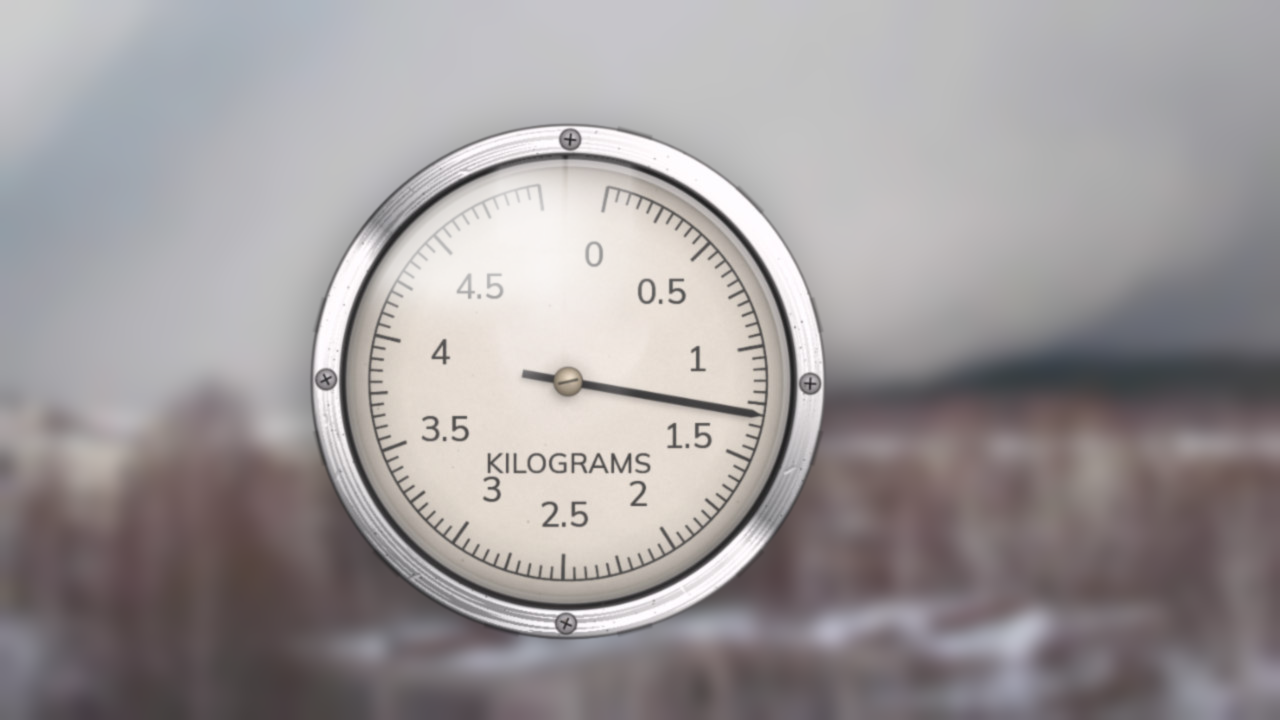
1.3 kg
